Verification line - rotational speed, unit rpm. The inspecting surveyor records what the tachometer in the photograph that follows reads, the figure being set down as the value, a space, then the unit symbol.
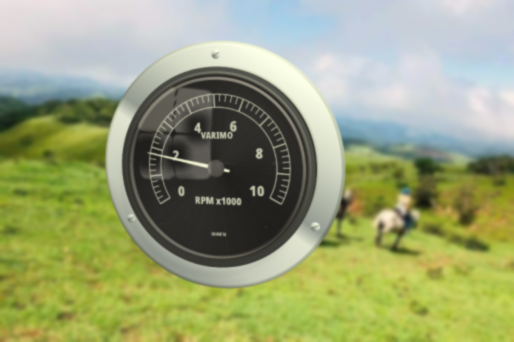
1800 rpm
